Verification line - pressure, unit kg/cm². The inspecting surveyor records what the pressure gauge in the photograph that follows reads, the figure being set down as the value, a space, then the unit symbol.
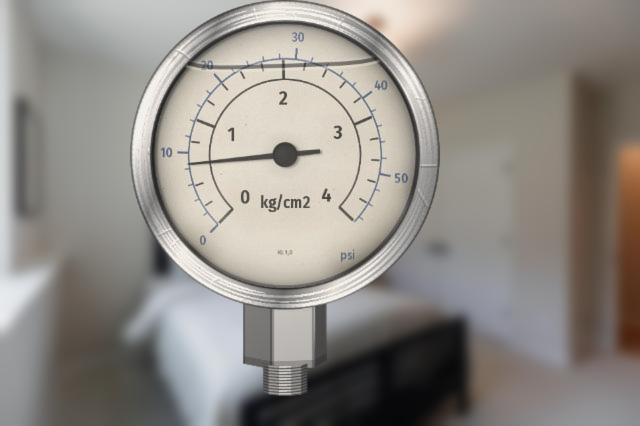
0.6 kg/cm²
